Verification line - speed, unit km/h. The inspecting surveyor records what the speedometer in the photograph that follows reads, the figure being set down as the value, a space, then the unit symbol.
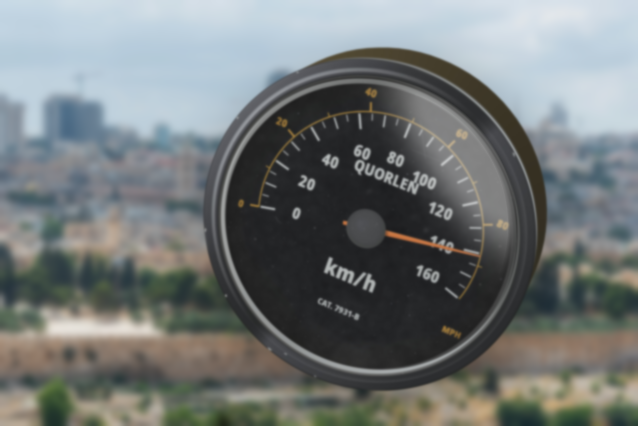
140 km/h
